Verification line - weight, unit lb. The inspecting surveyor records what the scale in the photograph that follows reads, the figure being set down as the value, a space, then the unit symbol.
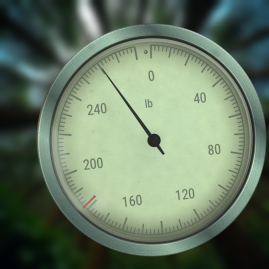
260 lb
